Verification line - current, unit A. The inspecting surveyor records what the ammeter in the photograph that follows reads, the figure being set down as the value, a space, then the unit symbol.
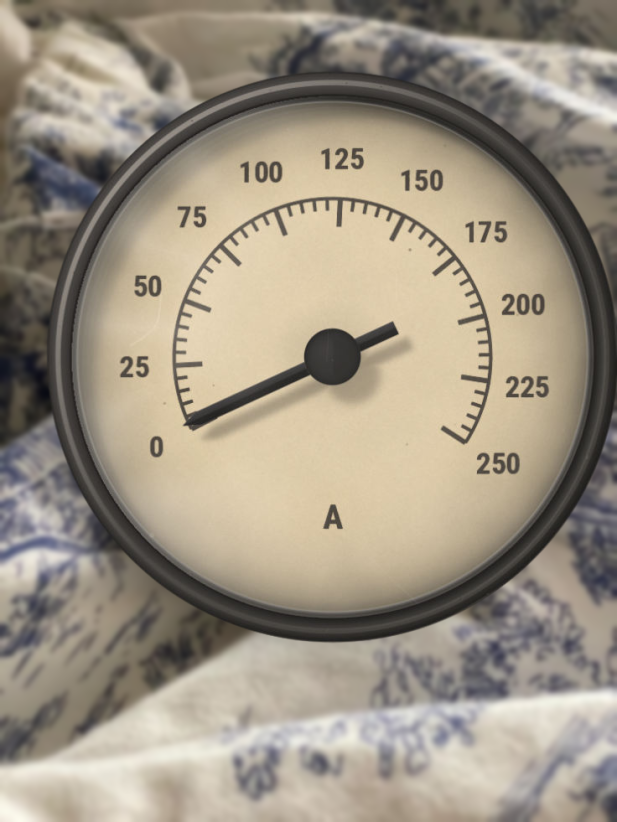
2.5 A
